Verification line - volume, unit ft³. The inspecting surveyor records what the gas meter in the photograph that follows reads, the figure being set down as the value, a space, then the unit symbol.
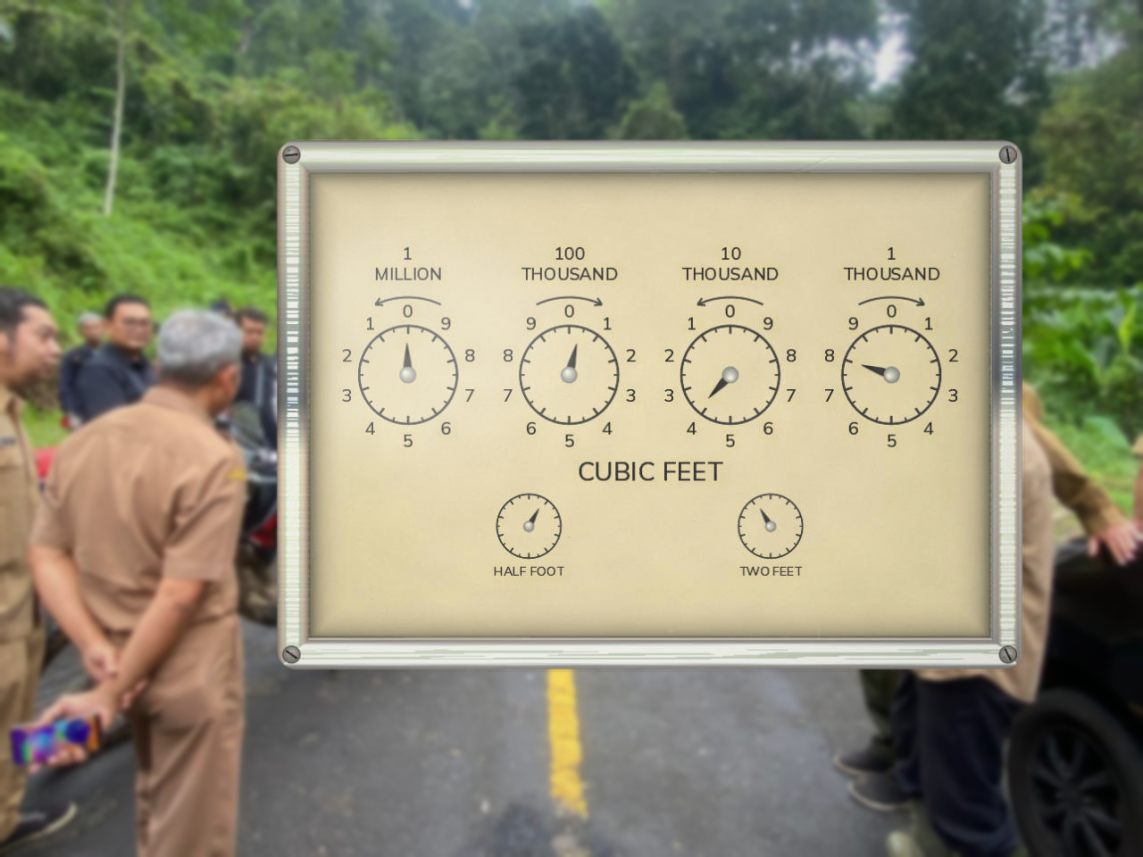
3800 ft³
